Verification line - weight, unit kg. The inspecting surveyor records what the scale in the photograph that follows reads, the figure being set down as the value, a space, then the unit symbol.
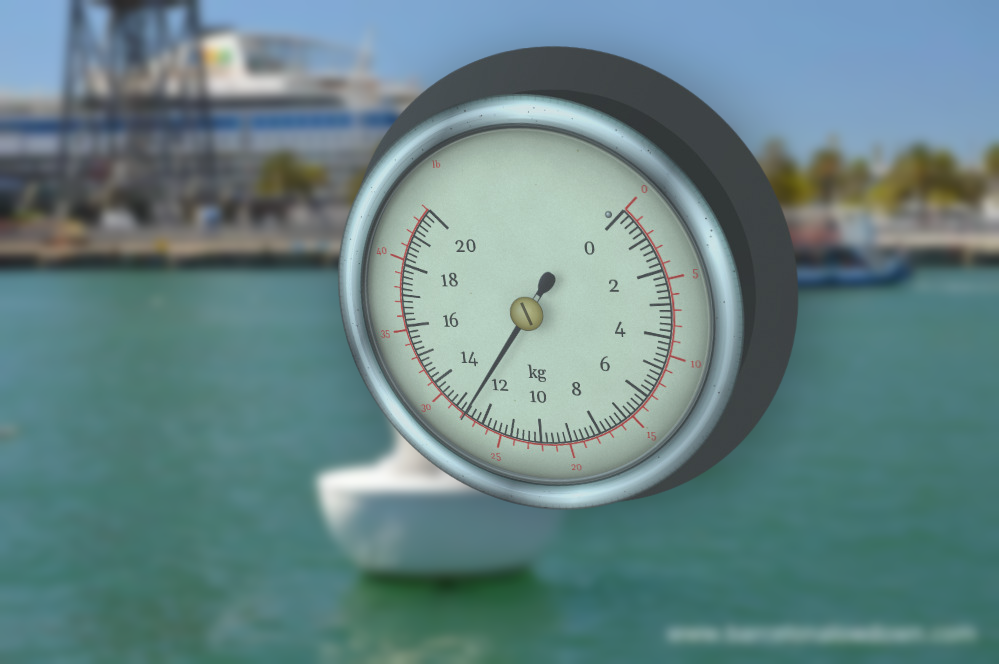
12.6 kg
